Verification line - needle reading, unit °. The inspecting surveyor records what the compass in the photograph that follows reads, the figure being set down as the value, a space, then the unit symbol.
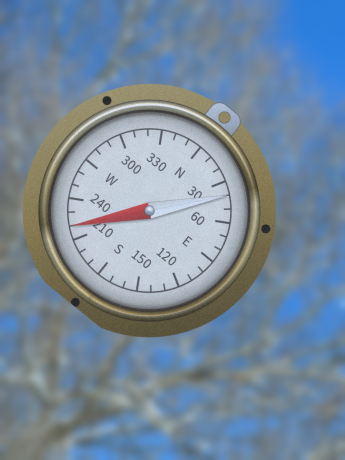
220 °
